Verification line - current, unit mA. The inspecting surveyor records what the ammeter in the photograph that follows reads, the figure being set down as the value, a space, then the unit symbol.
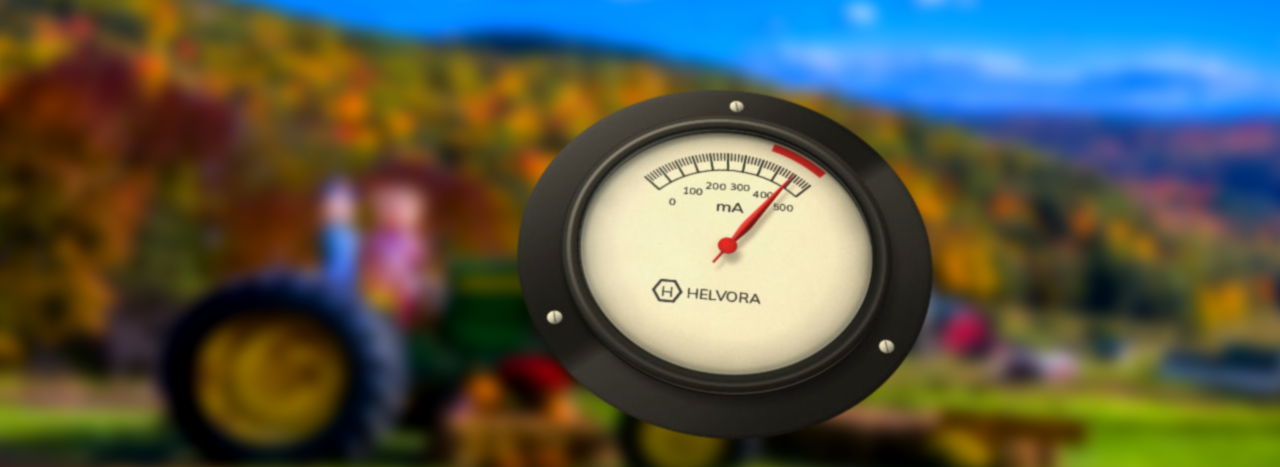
450 mA
